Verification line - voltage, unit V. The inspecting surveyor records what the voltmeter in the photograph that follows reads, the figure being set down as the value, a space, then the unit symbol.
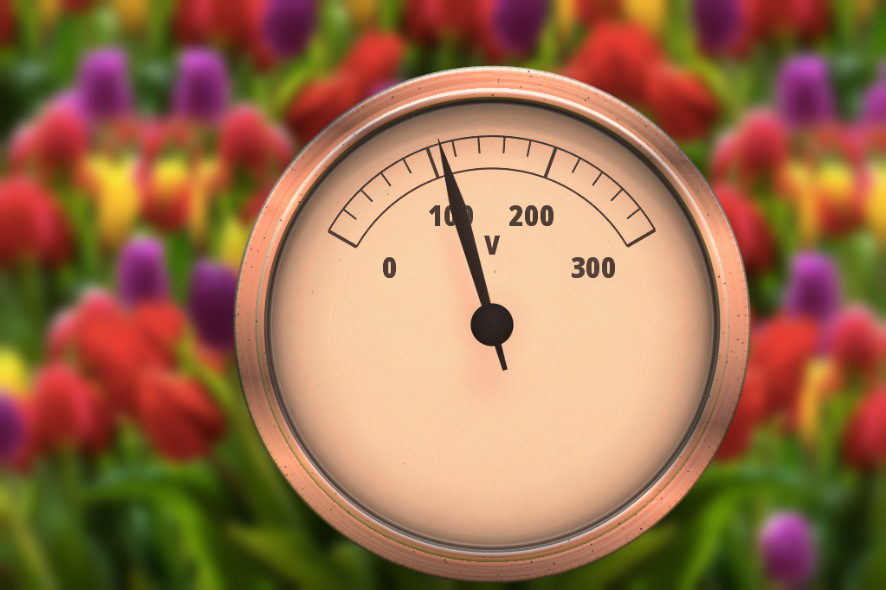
110 V
